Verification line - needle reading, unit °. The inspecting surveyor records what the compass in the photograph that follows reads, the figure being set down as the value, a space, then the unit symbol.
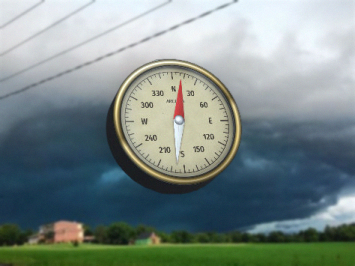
10 °
